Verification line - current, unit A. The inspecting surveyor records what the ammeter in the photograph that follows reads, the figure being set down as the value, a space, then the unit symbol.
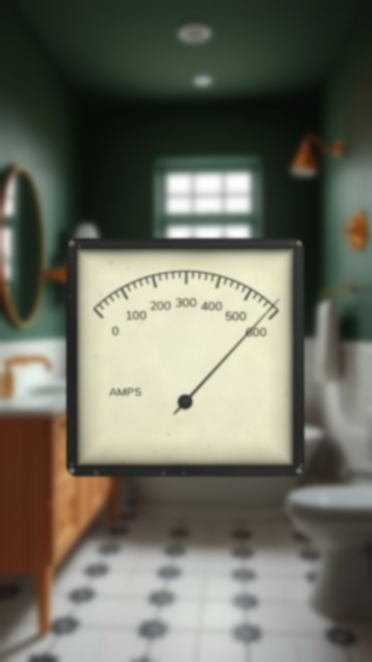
580 A
